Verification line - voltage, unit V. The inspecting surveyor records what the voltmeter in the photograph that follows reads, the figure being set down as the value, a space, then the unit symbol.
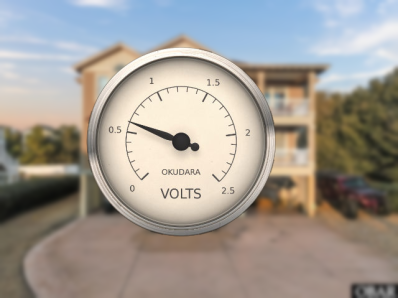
0.6 V
